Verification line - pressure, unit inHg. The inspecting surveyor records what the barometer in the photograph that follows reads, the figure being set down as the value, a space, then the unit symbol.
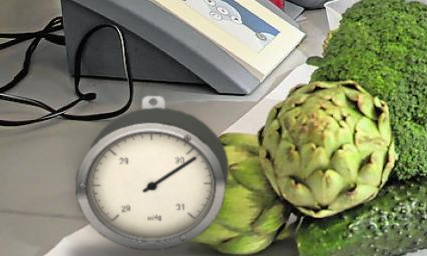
30.1 inHg
